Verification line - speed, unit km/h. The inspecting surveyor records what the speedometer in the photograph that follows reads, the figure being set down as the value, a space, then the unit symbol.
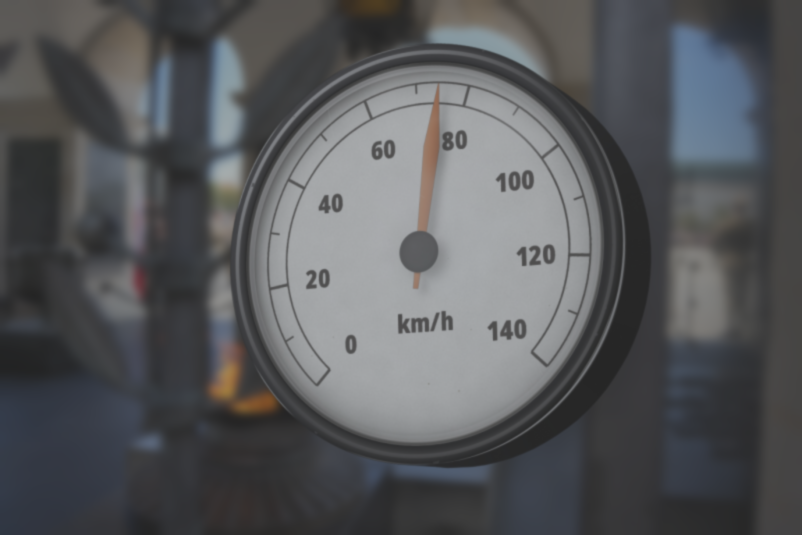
75 km/h
